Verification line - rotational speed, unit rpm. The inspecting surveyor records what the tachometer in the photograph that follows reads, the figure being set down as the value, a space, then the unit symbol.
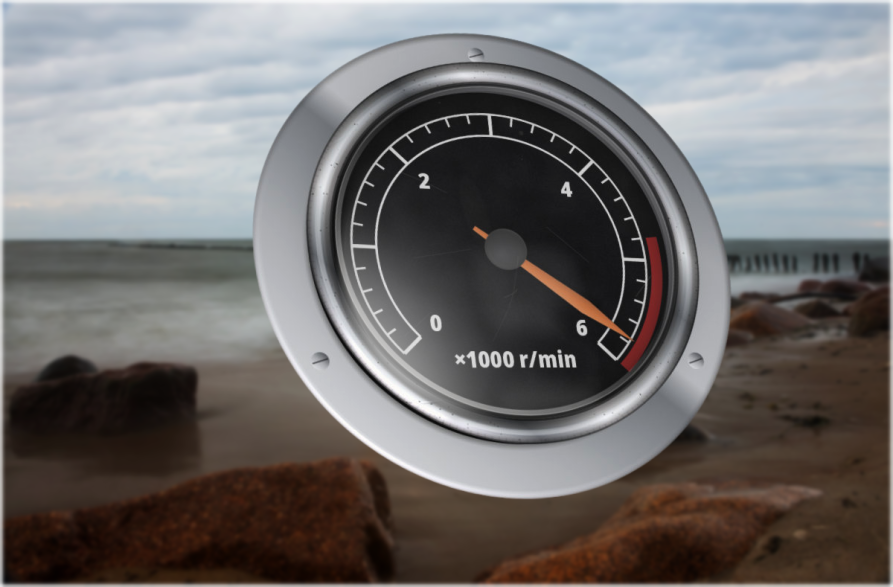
5800 rpm
